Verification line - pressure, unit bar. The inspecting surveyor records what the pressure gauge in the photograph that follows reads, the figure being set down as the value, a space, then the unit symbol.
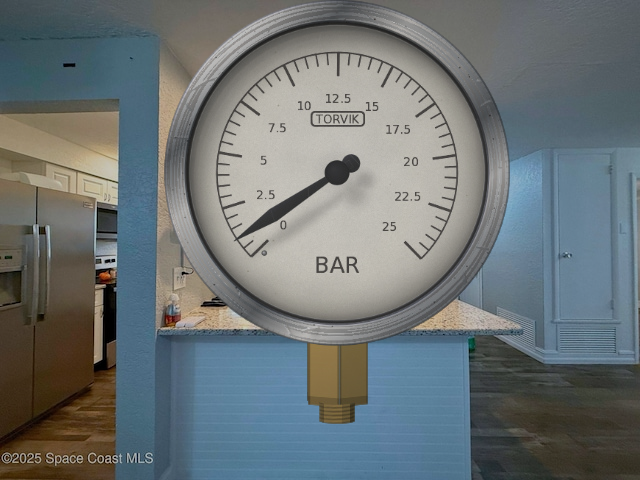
1 bar
